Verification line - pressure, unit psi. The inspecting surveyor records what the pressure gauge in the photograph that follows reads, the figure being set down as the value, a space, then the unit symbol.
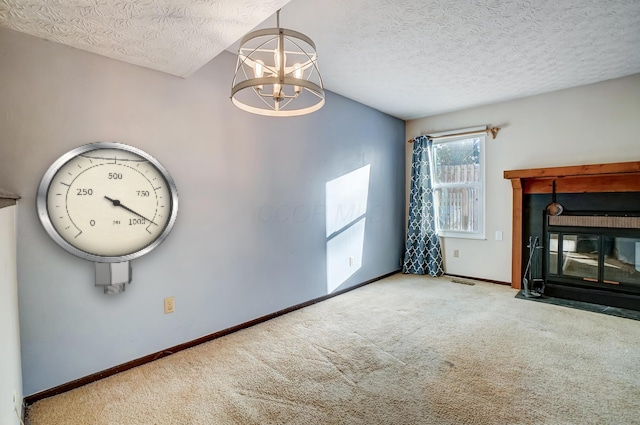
950 psi
